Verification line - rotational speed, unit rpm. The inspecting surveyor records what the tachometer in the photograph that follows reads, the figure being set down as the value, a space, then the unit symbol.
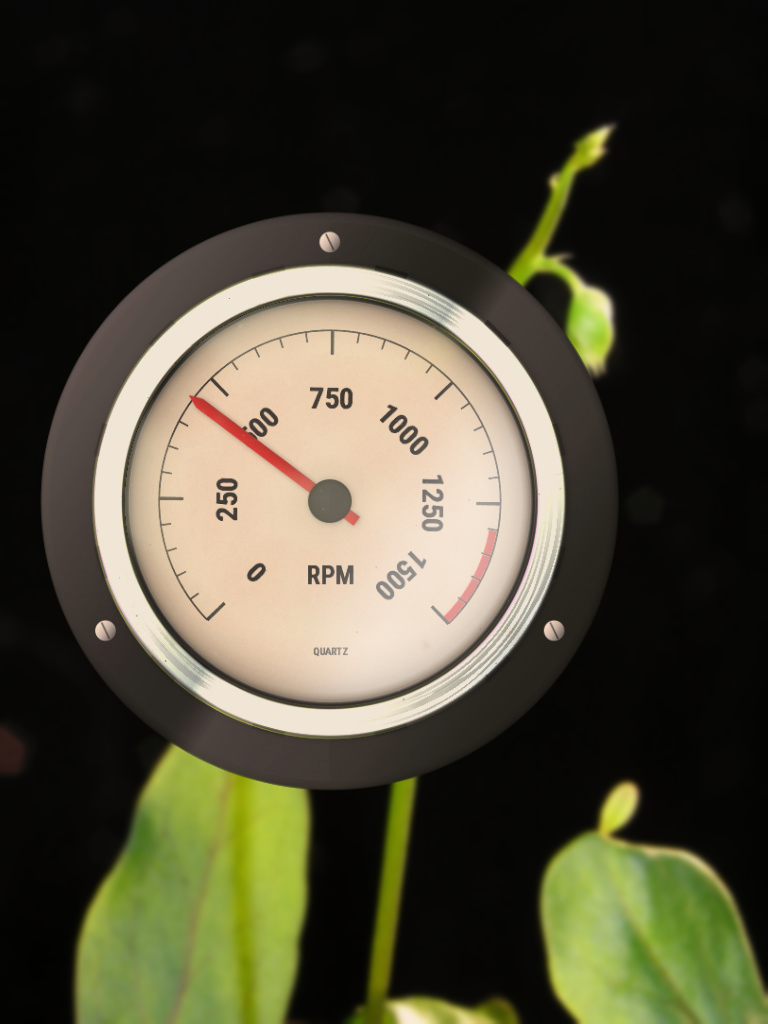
450 rpm
